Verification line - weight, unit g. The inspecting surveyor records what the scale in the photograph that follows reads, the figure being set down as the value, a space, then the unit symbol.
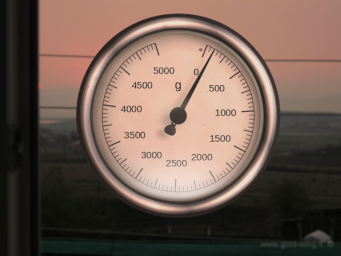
100 g
